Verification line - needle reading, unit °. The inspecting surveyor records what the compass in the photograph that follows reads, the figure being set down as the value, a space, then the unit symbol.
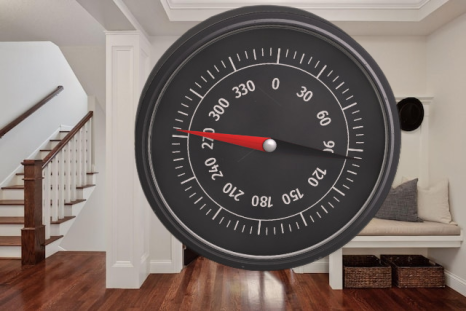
275 °
